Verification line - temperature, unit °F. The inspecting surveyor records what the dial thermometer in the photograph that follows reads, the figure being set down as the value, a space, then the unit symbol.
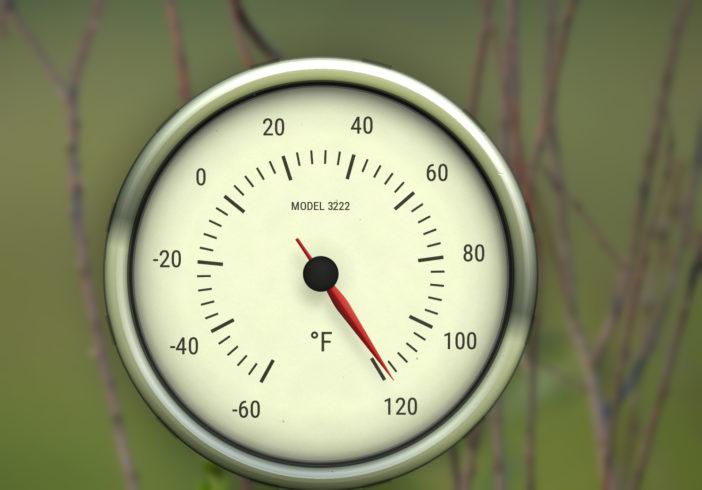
118 °F
